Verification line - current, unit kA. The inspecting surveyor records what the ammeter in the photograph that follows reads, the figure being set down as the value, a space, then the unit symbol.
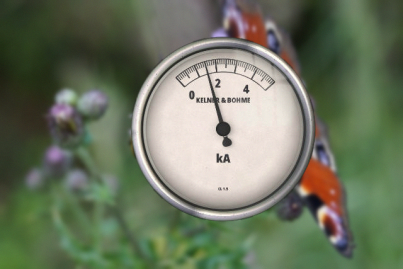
1.5 kA
